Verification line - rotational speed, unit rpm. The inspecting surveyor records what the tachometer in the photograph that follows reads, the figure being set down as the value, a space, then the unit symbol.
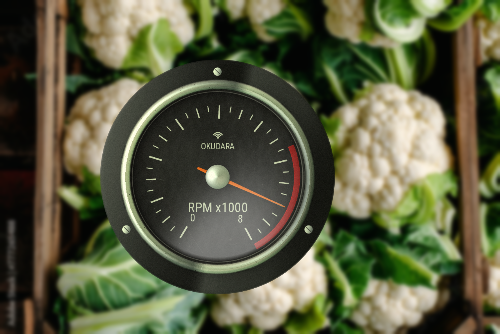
7000 rpm
